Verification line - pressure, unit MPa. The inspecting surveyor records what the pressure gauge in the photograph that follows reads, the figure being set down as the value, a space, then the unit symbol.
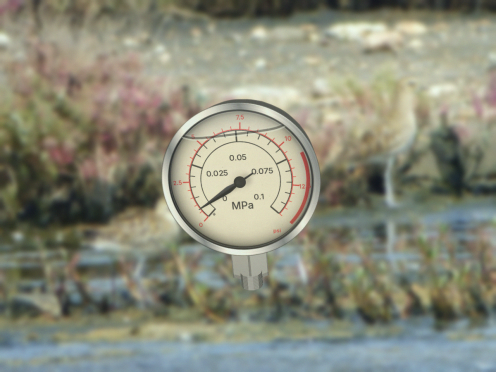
0.005 MPa
